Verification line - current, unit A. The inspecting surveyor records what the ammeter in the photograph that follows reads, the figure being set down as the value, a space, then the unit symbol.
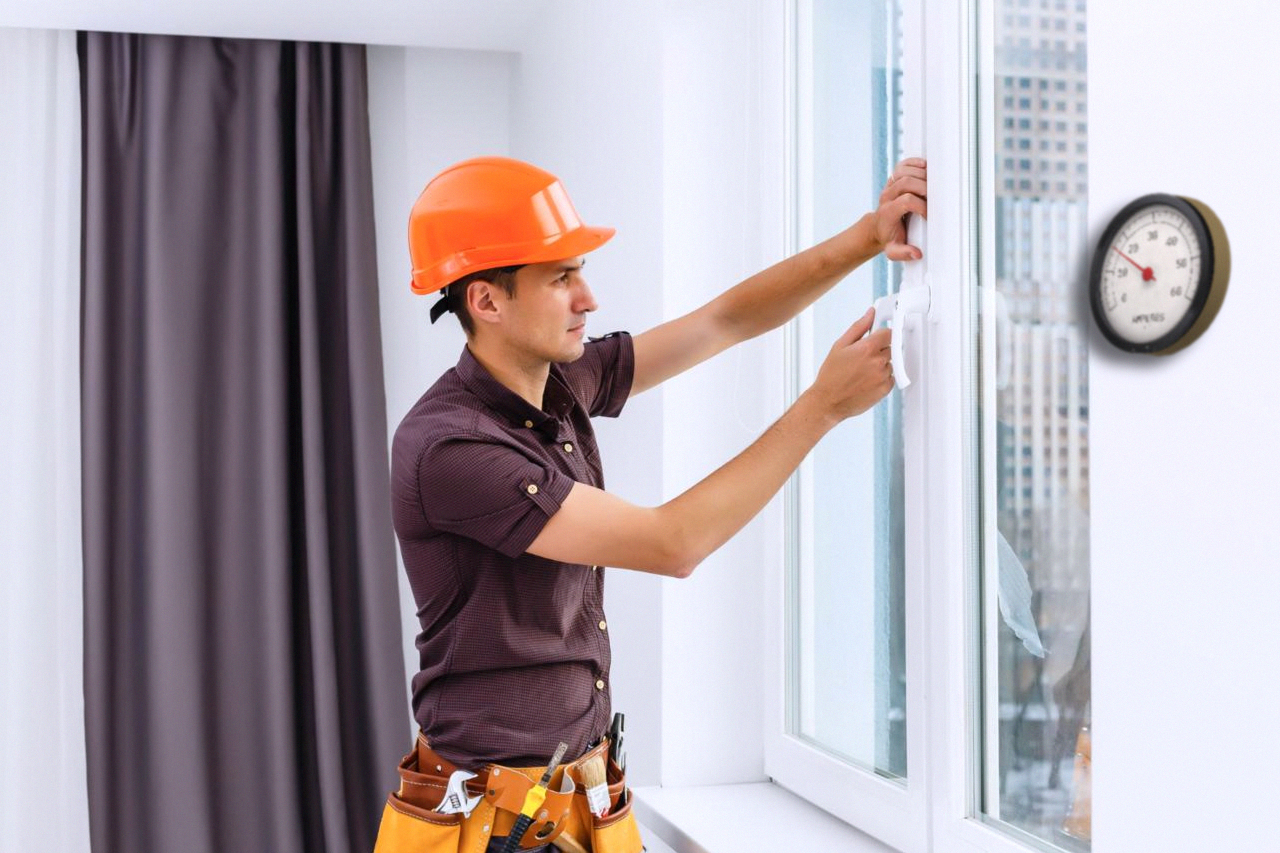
16 A
